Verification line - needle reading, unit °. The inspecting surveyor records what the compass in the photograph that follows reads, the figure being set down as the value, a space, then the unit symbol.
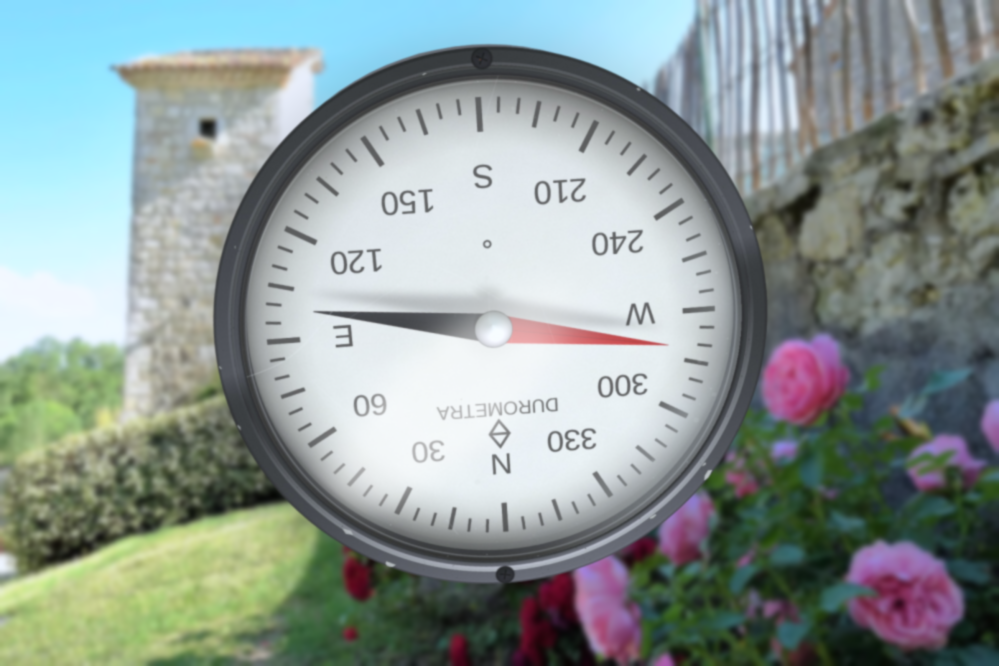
280 °
